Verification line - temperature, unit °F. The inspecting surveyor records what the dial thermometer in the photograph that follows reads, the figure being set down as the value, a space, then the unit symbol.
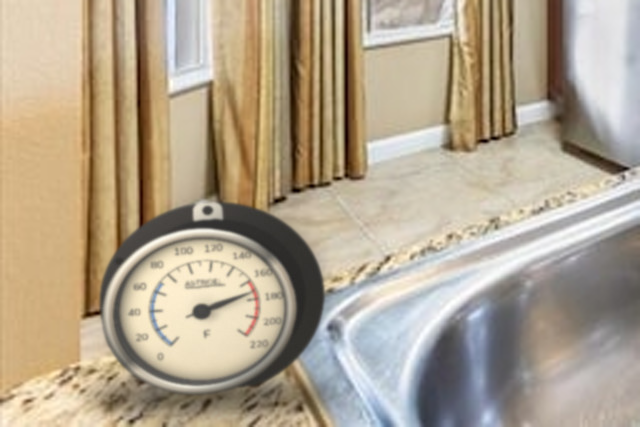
170 °F
